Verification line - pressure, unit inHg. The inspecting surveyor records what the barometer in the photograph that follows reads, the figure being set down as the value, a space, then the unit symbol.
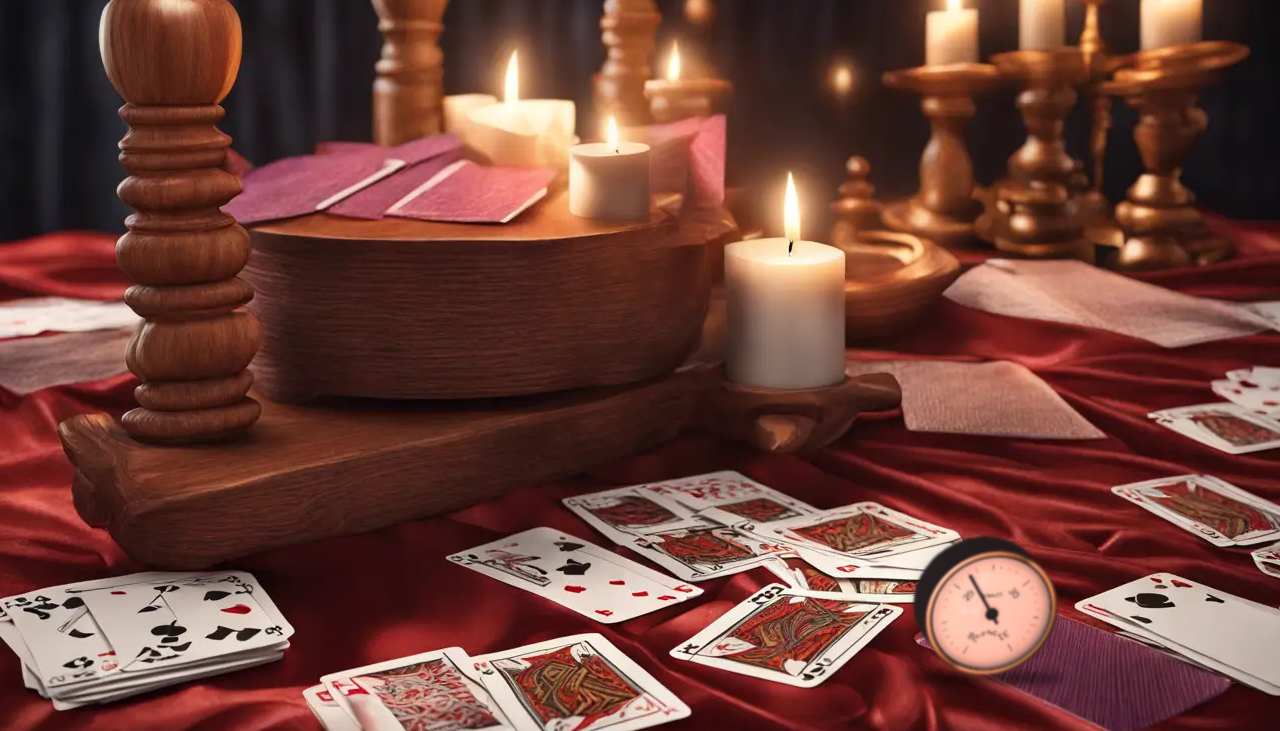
29.2 inHg
